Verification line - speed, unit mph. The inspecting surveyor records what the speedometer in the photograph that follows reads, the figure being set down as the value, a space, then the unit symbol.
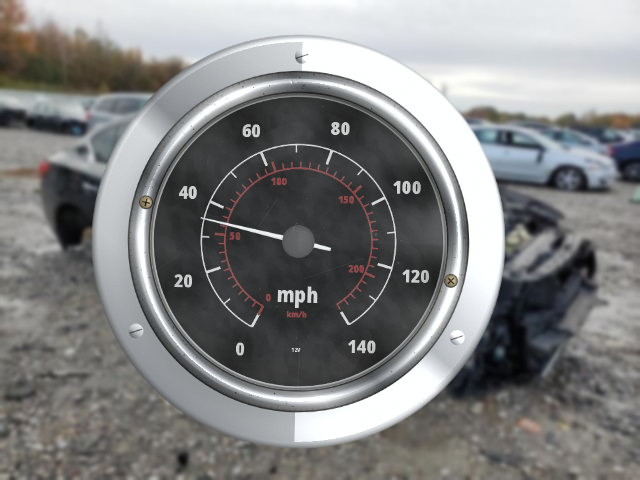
35 mph
